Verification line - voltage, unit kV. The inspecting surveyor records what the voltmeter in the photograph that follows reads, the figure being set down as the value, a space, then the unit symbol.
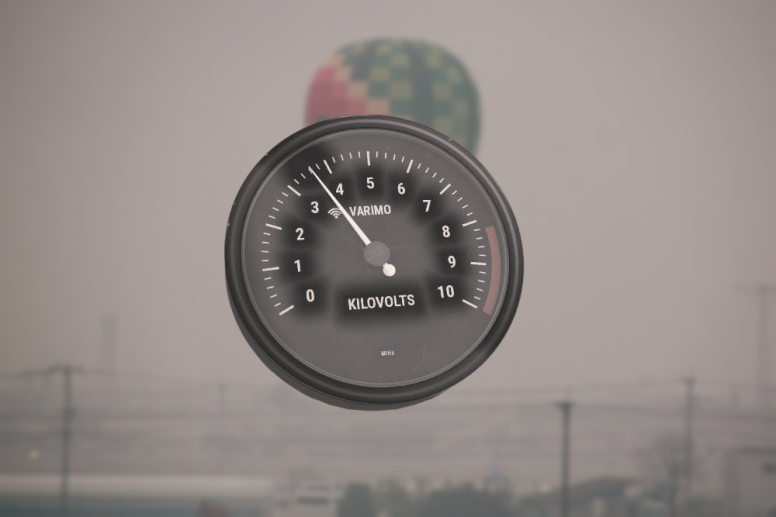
3.6 kV
